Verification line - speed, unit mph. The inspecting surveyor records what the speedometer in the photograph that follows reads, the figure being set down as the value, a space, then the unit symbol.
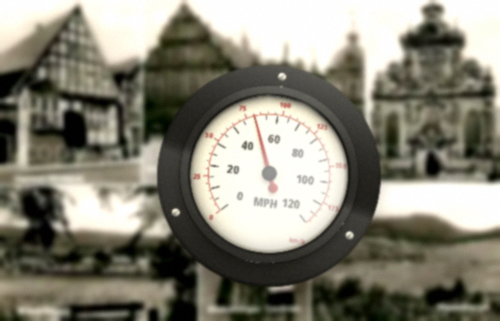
50 mph
